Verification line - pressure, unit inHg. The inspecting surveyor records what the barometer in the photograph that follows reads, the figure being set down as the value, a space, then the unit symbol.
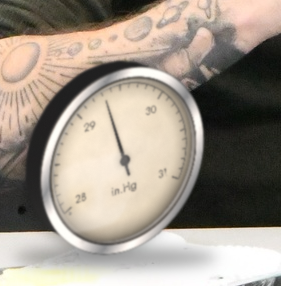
29.3 inHg
